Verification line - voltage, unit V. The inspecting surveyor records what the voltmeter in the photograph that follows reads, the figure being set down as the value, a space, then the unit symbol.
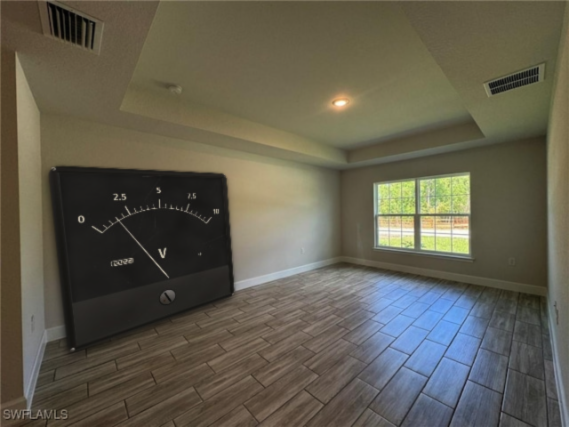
1.5 V
